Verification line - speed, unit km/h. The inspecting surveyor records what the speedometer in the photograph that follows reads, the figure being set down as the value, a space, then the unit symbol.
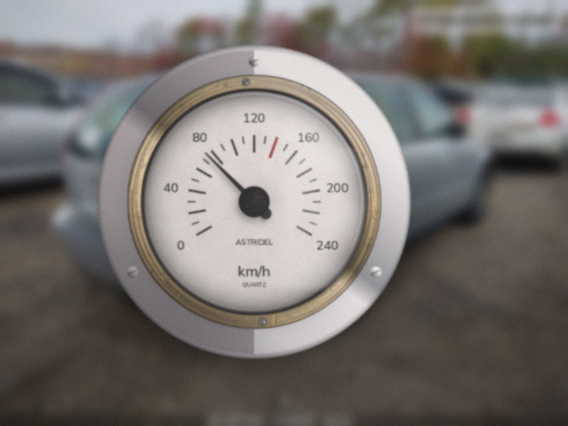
75 km/h
